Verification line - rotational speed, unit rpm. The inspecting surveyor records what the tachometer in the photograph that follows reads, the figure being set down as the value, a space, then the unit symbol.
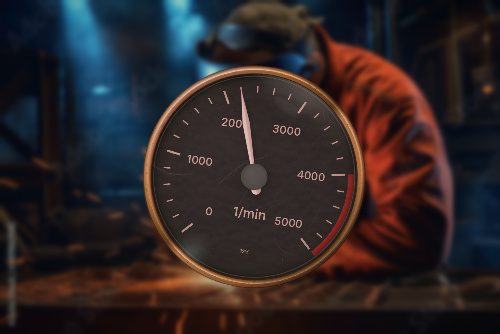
2200 rpm
